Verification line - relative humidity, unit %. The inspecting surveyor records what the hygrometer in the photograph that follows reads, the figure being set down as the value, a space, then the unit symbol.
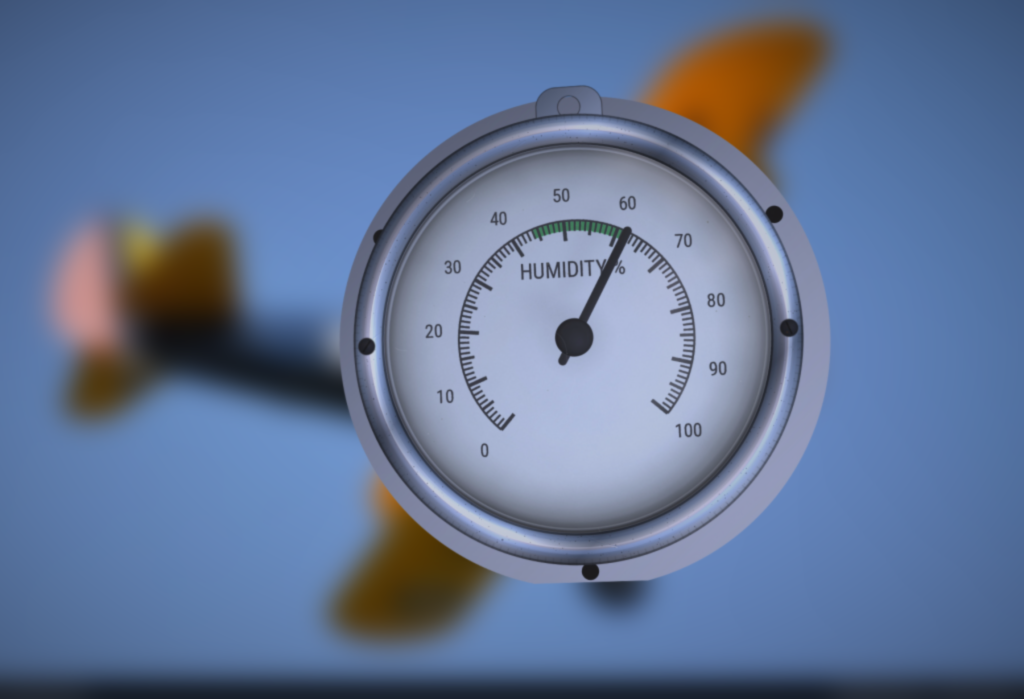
62 %
